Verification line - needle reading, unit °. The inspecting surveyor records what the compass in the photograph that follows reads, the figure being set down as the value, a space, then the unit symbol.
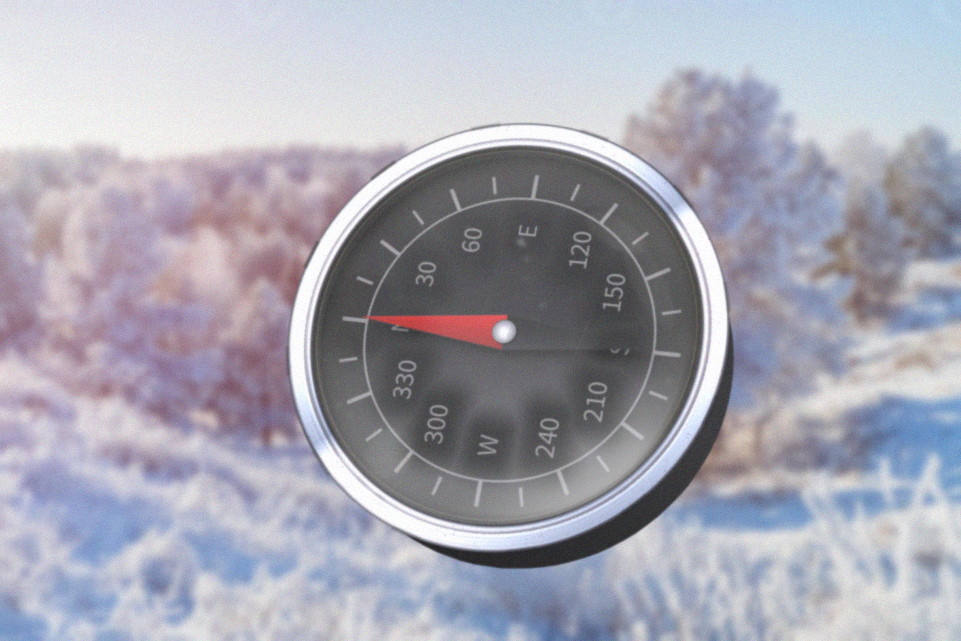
0 °
